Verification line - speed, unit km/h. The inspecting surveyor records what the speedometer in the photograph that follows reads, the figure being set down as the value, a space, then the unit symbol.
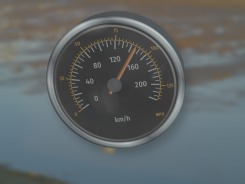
145 km/h
